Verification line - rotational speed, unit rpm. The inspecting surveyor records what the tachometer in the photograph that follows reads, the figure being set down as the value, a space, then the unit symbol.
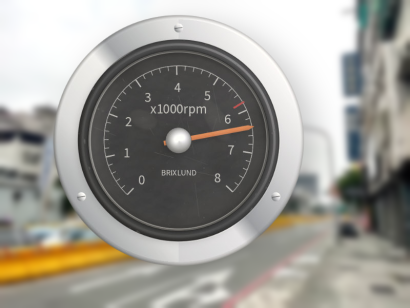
6400 rpm
